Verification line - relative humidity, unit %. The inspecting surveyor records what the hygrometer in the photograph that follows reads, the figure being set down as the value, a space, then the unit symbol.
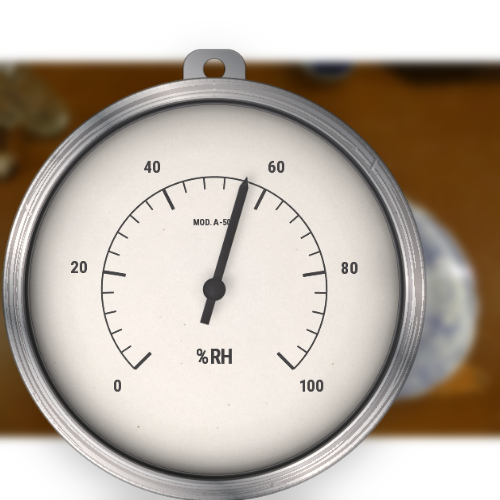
56 %
